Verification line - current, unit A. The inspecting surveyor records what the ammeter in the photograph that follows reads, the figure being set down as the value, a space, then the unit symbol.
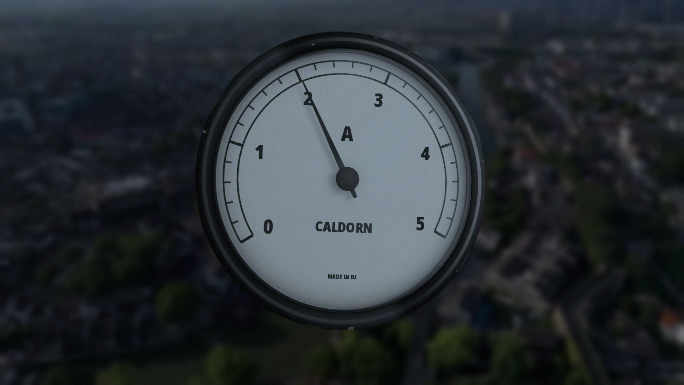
2 A
